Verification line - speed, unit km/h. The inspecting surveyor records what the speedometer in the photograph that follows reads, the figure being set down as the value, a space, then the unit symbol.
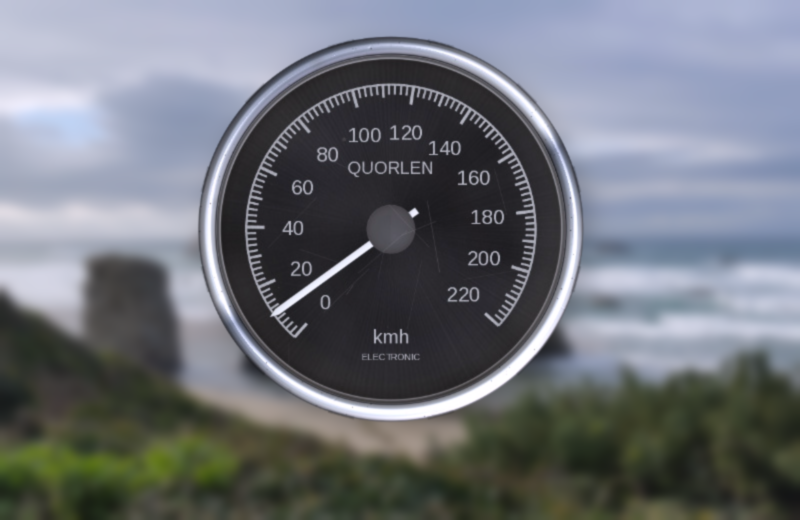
10 km/h
